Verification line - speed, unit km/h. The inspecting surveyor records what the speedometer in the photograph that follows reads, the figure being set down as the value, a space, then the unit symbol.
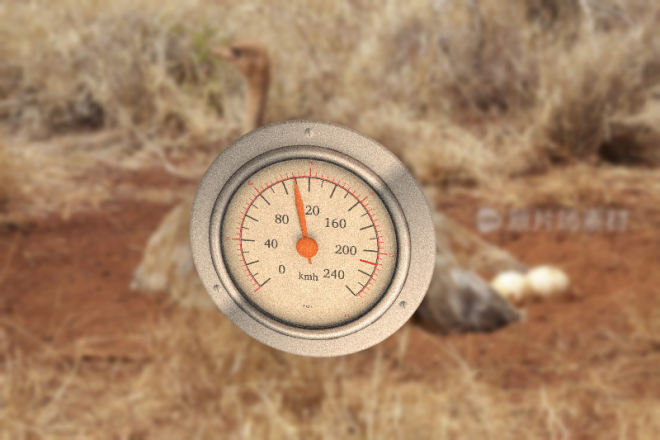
110 km/h
